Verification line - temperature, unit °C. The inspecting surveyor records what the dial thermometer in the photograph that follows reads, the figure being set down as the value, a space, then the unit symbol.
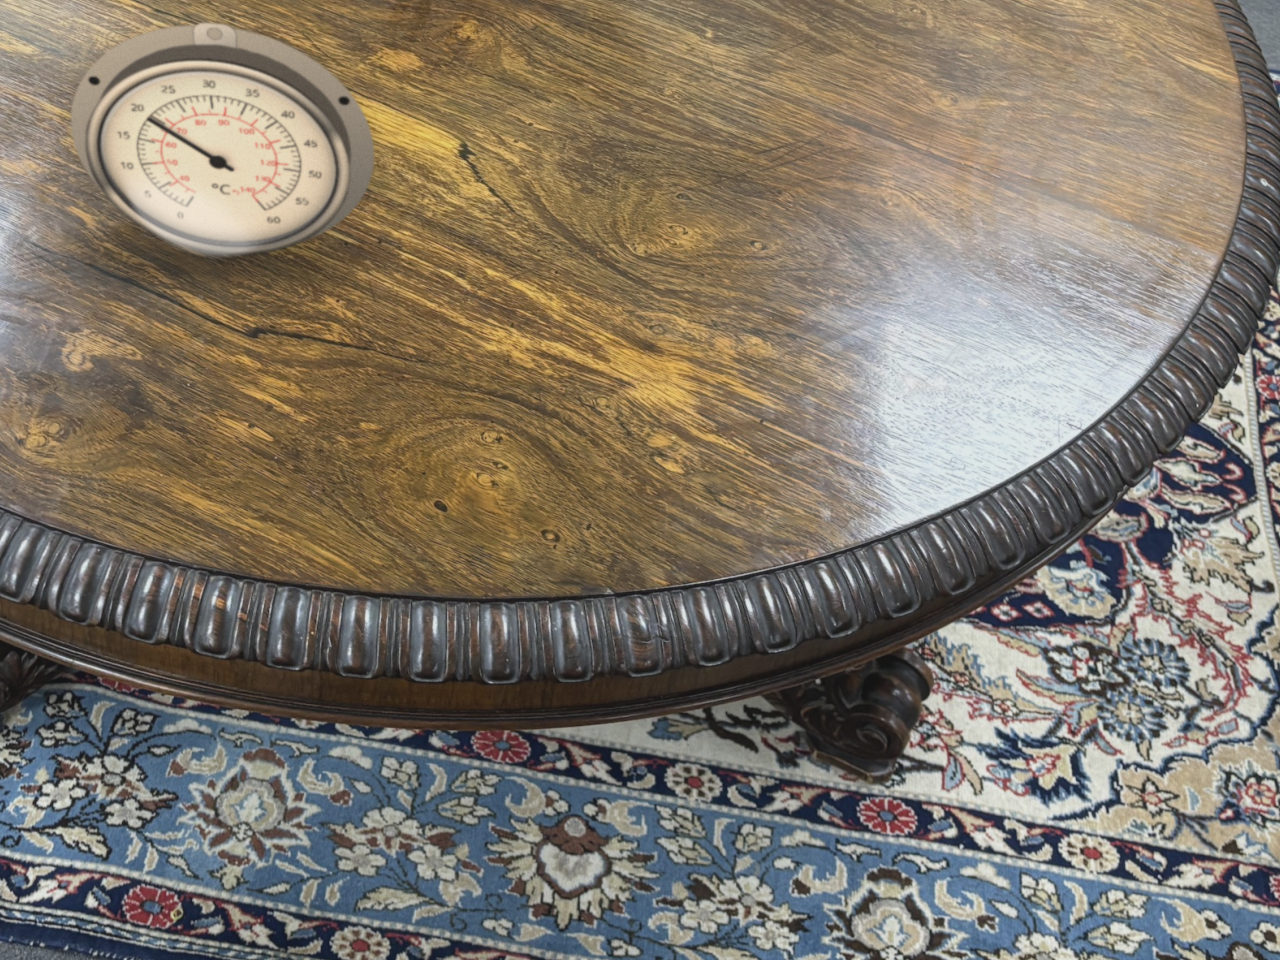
20 °C
